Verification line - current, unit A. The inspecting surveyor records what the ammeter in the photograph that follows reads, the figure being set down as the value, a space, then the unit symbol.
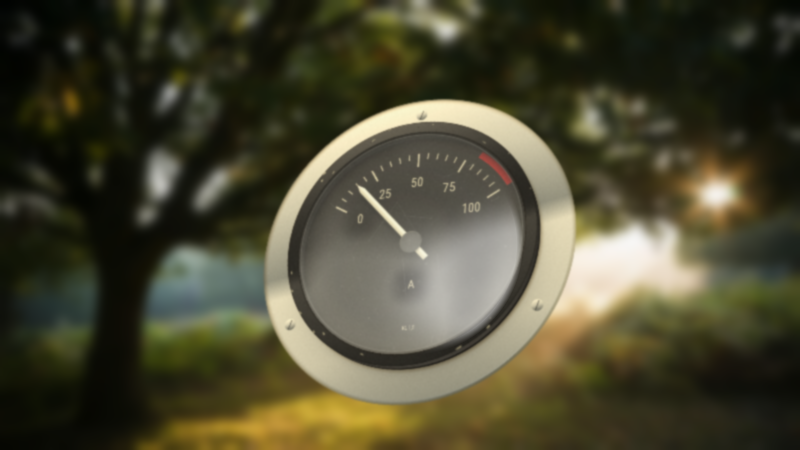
15 A
